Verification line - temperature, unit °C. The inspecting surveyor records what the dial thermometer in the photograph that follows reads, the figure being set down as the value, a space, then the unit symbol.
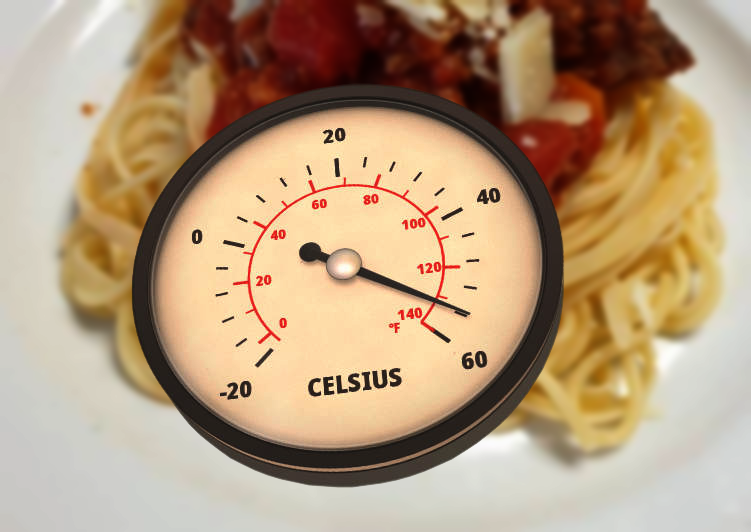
56 °C
